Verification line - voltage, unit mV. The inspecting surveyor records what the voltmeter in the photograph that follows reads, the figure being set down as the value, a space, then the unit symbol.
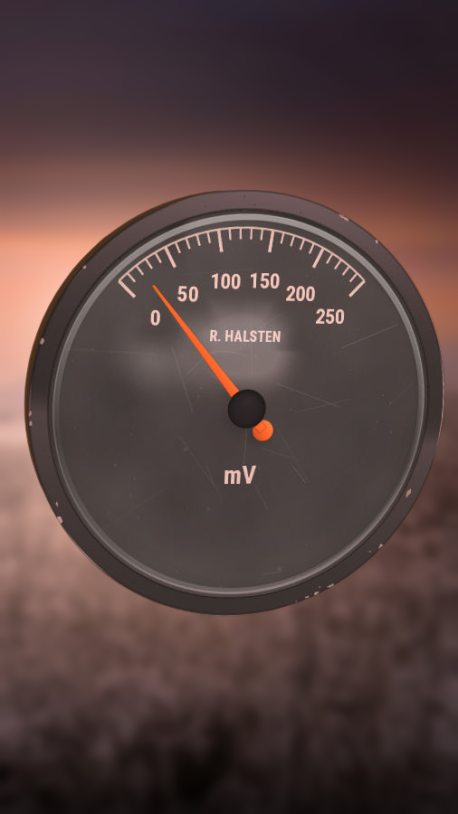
20 mV
